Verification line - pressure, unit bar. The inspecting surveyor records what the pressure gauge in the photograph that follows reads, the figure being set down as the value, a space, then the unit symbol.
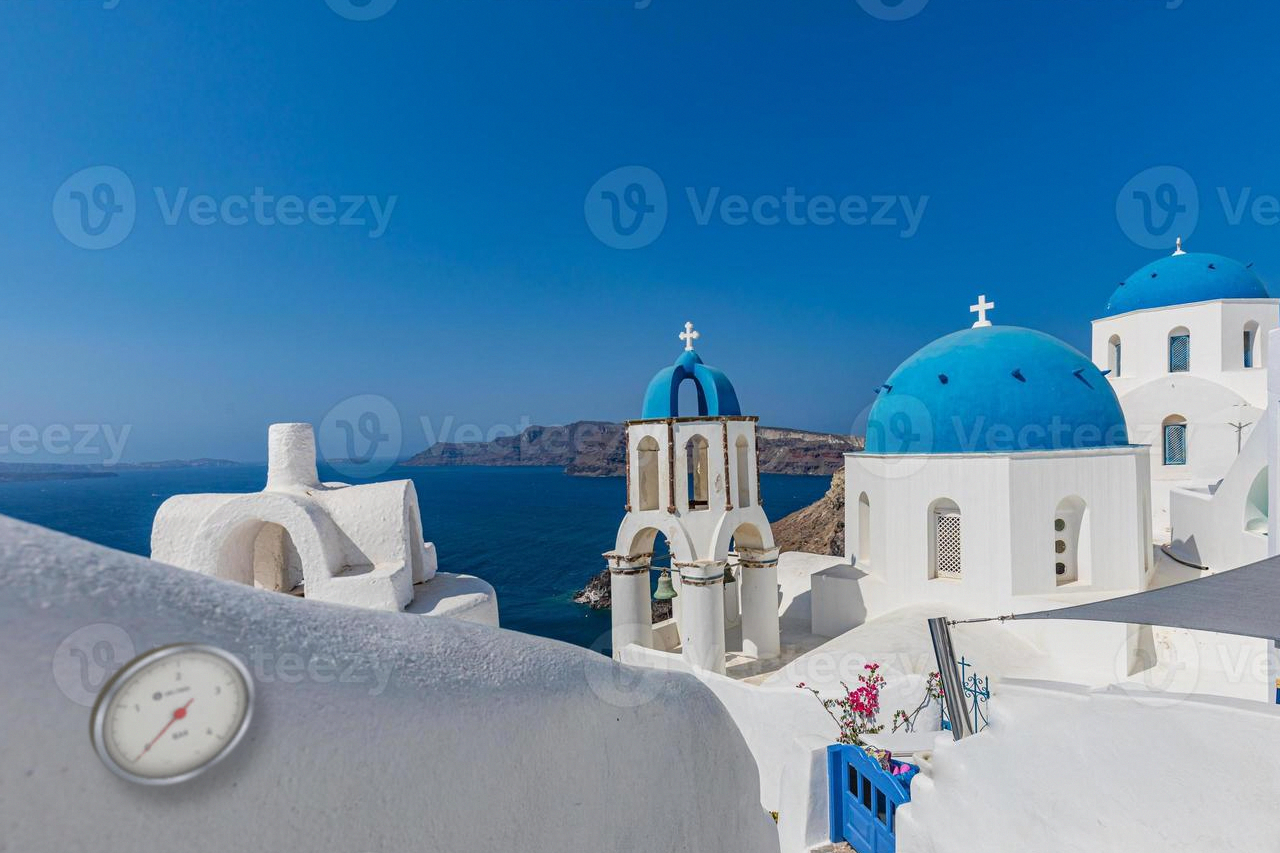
0 bar
